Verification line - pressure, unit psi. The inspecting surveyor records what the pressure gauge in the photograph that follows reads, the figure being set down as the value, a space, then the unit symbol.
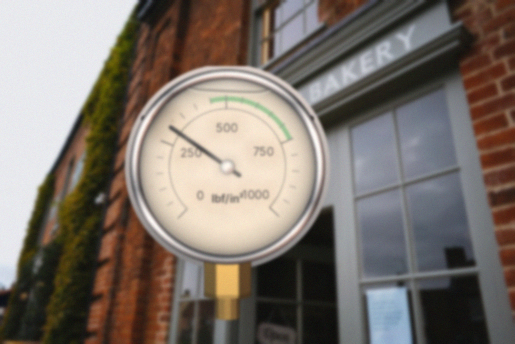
300 psi
